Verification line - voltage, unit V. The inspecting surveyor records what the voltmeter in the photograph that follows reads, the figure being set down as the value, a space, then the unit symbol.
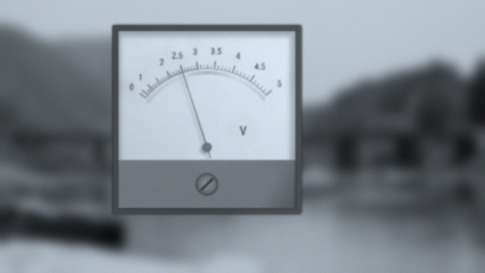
2.5 V
